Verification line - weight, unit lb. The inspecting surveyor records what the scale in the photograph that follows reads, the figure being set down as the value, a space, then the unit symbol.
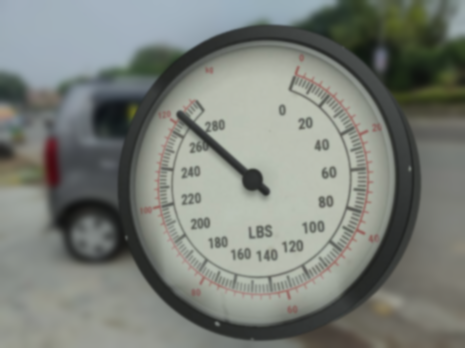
270 lb
